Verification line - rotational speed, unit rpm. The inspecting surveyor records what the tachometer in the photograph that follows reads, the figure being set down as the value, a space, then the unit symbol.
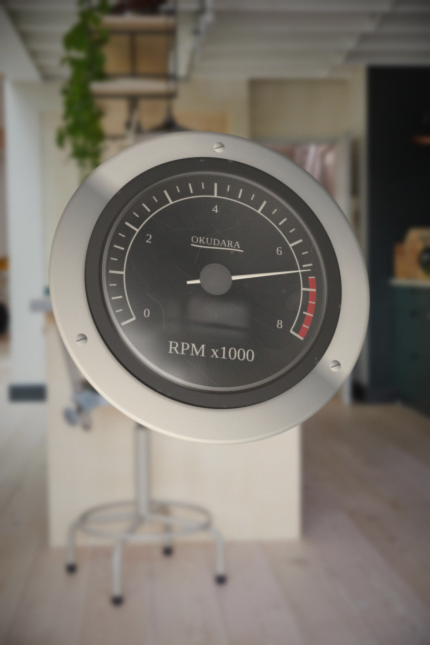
6625 rpm
